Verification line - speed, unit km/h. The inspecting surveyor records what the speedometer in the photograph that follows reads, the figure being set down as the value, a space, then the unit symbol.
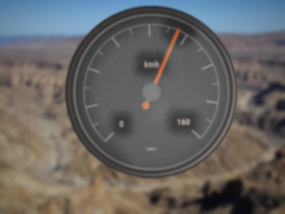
95 km/h
